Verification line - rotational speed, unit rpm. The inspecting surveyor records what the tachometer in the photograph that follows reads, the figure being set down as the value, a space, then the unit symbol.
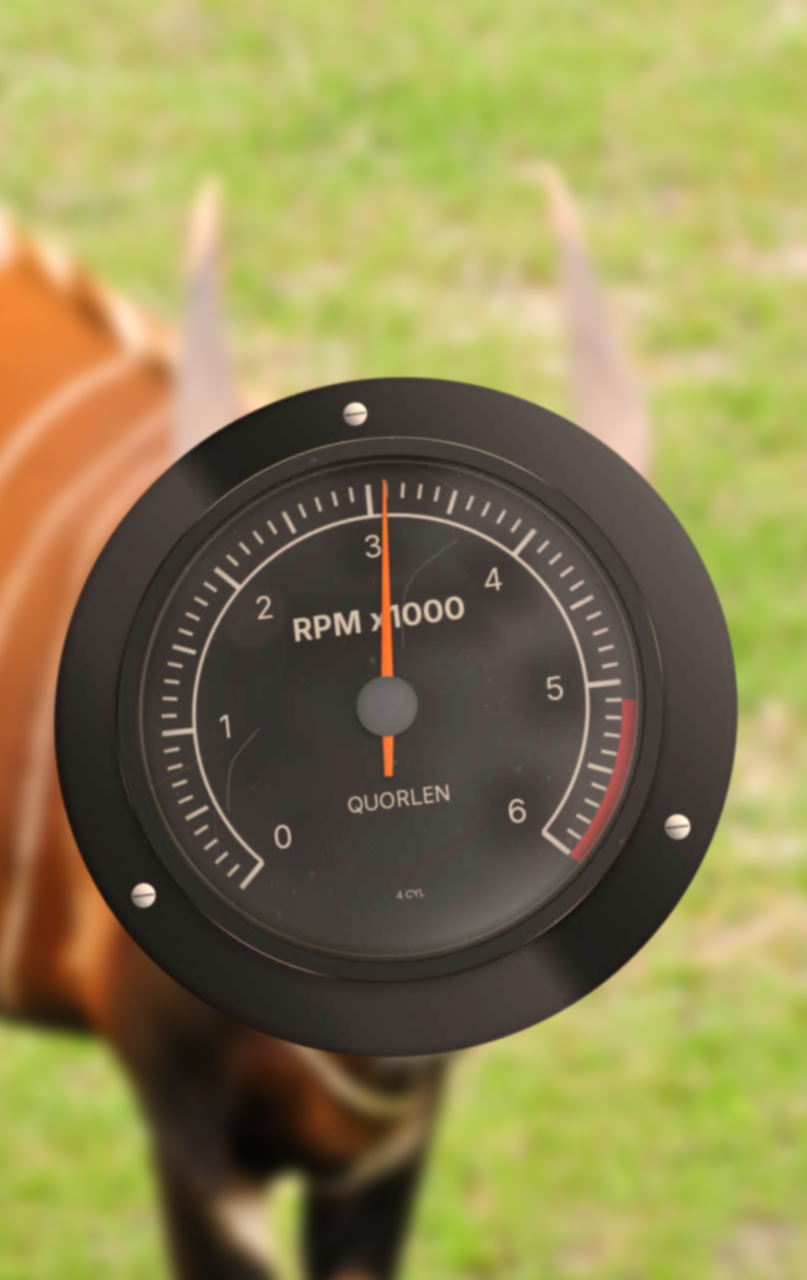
3100 rpm
